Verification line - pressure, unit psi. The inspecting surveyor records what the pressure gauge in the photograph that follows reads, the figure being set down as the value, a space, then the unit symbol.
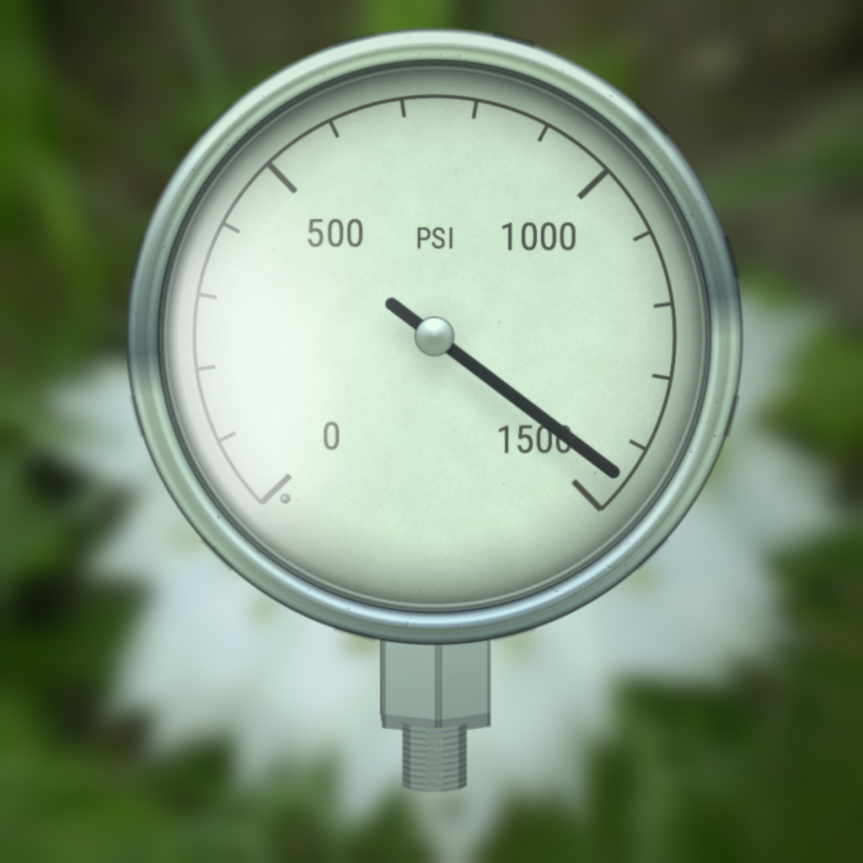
1450 psi
